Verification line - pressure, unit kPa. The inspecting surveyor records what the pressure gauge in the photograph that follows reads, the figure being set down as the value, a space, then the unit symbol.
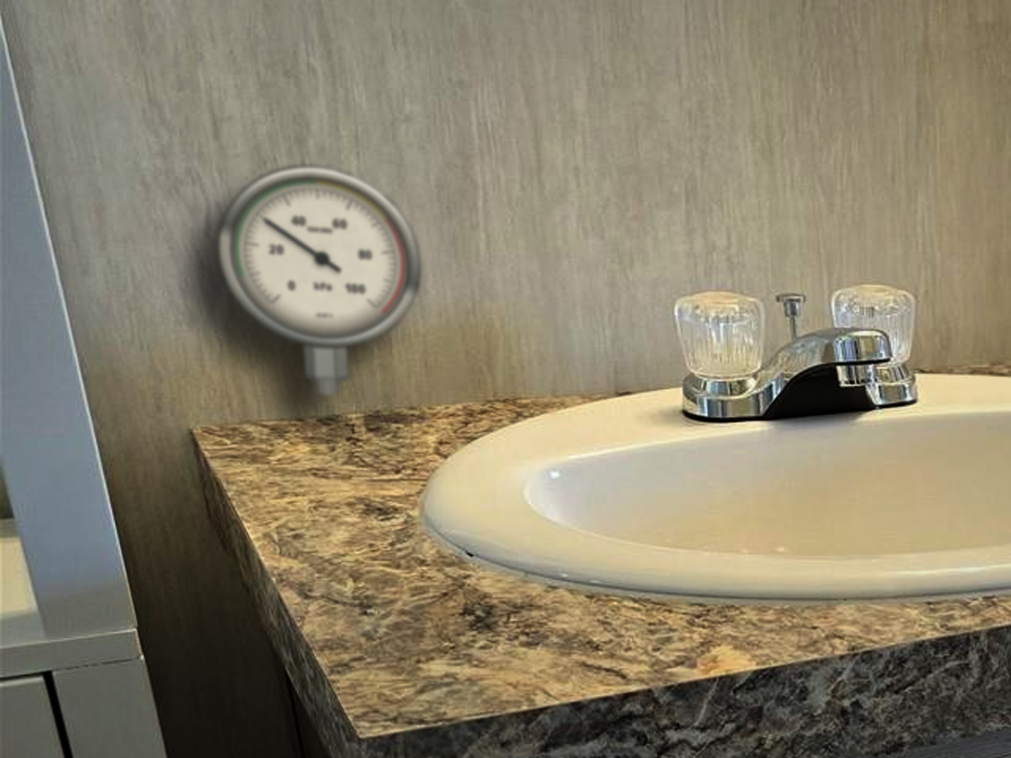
30 kPa
